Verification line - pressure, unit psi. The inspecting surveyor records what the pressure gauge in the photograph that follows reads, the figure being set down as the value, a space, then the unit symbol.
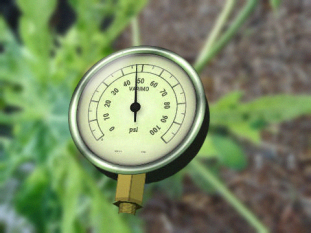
47.5 psi
